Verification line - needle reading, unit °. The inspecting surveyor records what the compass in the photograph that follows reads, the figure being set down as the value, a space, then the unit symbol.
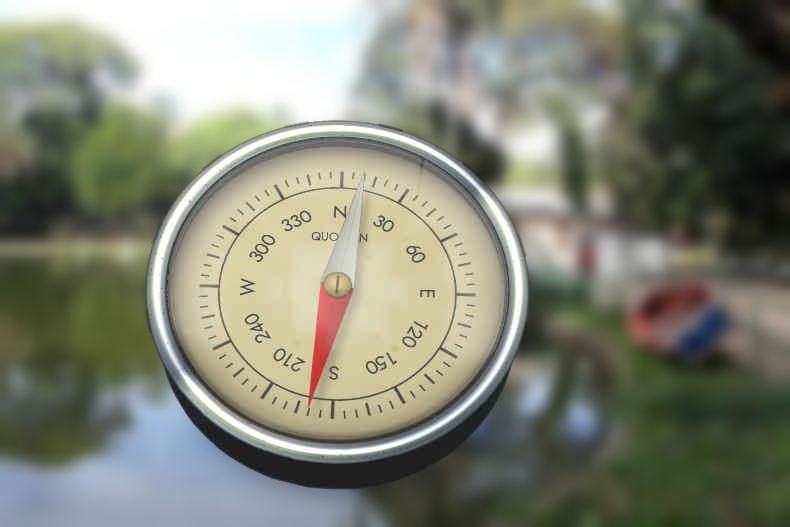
190 °
